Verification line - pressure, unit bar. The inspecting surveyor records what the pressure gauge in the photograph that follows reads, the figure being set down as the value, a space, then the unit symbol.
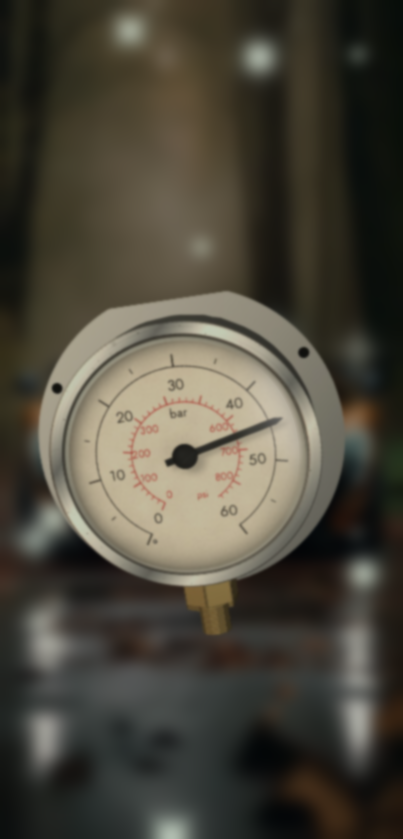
45 bar
